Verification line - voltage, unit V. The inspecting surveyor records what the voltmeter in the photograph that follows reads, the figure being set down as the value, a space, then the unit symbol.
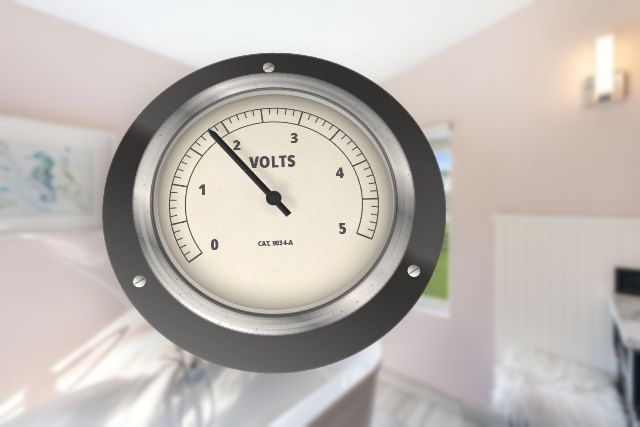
1.8 V
